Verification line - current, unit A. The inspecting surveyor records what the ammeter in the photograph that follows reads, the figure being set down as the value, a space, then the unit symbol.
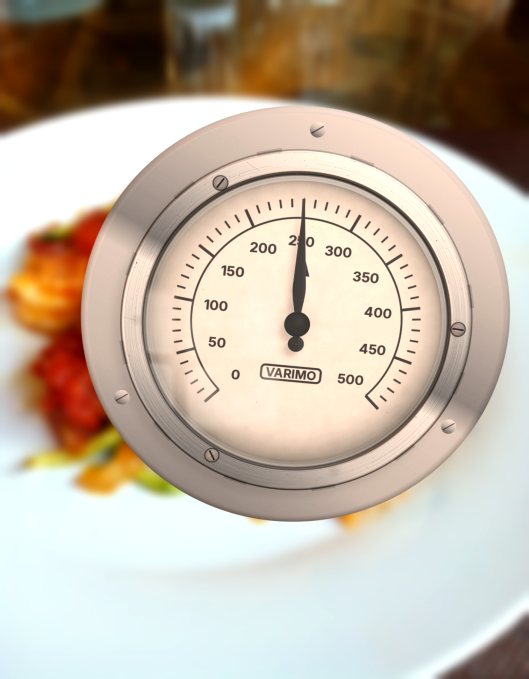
250 A
